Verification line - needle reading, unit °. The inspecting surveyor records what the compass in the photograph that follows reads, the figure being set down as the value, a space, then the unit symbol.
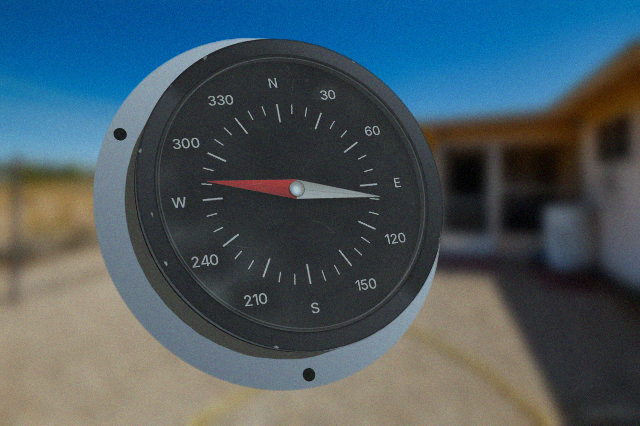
280 °
